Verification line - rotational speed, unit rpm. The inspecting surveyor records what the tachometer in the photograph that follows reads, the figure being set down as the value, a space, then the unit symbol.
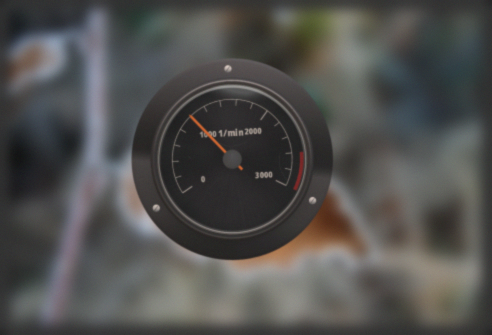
1000 rpm
